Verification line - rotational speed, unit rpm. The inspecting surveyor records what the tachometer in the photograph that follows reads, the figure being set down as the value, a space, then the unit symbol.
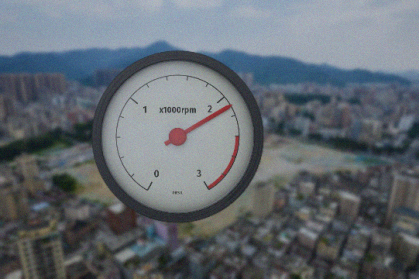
2100 rpm
